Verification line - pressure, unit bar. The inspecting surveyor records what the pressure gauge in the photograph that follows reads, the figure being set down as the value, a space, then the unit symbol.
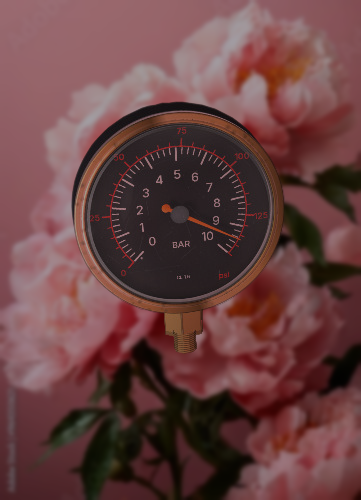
9.4 bar
